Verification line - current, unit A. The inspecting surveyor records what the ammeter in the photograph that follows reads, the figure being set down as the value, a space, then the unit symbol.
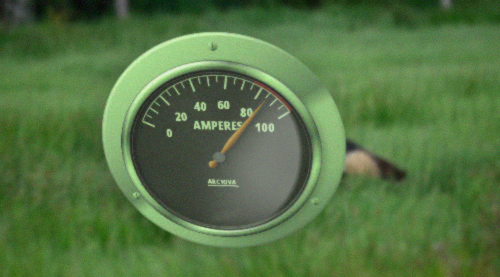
85 A
